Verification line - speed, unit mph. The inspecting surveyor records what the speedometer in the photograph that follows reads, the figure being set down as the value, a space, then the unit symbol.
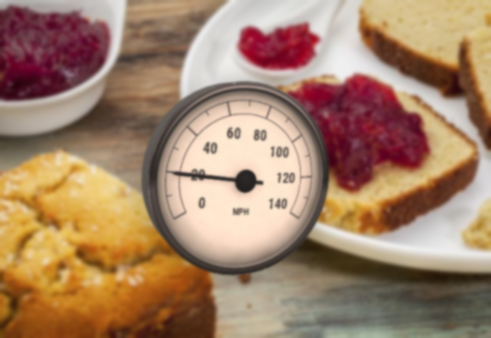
20 mph
